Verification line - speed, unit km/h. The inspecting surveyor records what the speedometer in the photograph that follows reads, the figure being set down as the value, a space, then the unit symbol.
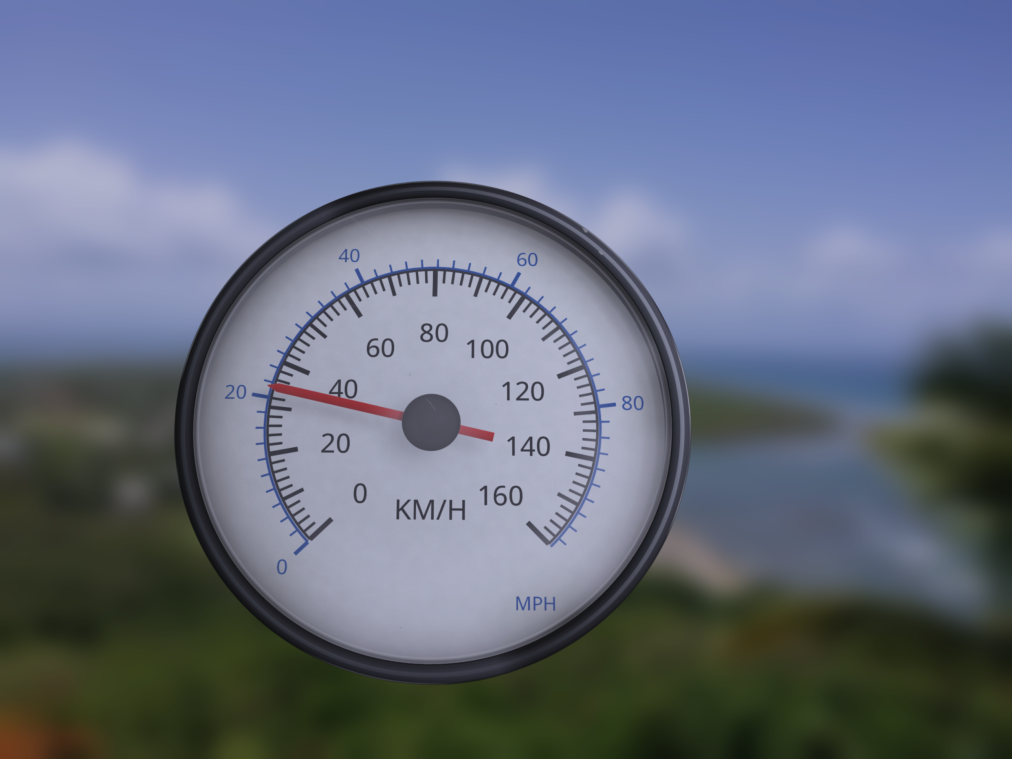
34 km/h
